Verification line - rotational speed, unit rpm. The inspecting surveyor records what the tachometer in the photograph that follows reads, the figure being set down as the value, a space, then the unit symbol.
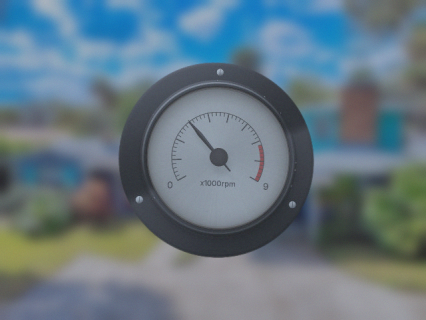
3000 rpm
